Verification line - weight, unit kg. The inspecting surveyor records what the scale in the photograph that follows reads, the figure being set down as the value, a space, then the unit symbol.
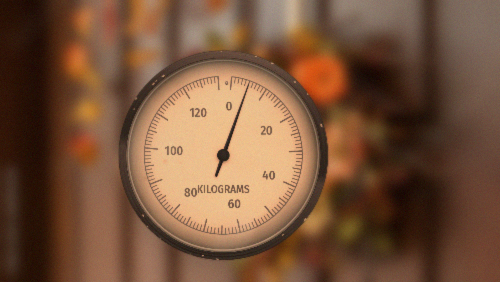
5 kg
